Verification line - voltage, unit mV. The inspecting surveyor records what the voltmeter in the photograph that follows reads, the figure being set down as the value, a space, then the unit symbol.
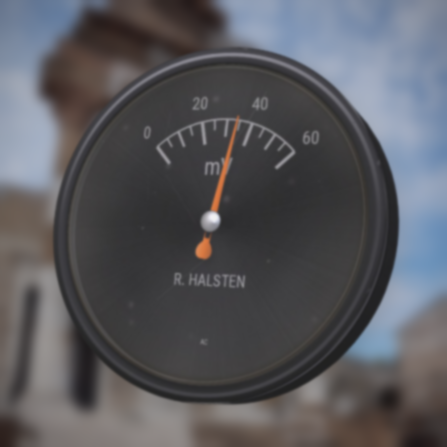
35 mV
